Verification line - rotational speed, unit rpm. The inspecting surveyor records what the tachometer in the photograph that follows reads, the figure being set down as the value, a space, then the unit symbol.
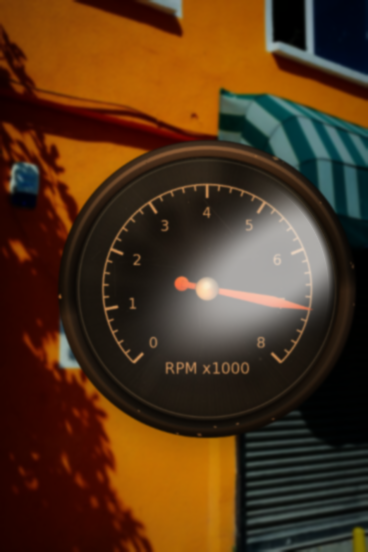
7000 rpm
